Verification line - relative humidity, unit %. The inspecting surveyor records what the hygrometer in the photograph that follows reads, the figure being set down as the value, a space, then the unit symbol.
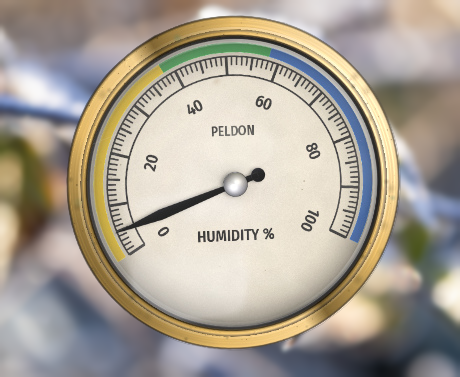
5 %
